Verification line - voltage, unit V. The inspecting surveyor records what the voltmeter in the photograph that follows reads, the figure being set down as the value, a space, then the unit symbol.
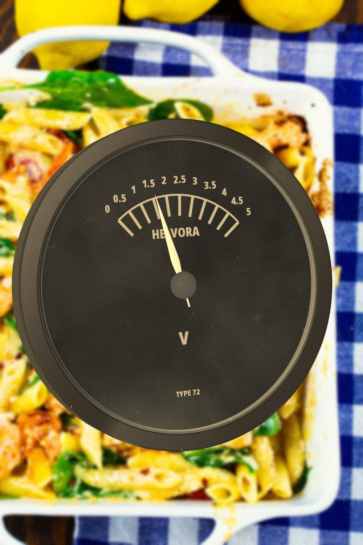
1.5 V
